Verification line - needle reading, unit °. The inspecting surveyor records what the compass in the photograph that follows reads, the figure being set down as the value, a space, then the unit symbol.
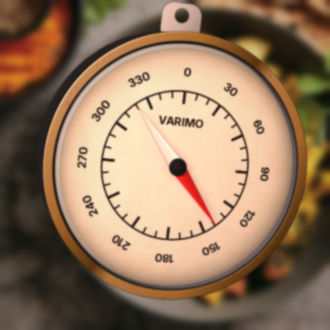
140 °
